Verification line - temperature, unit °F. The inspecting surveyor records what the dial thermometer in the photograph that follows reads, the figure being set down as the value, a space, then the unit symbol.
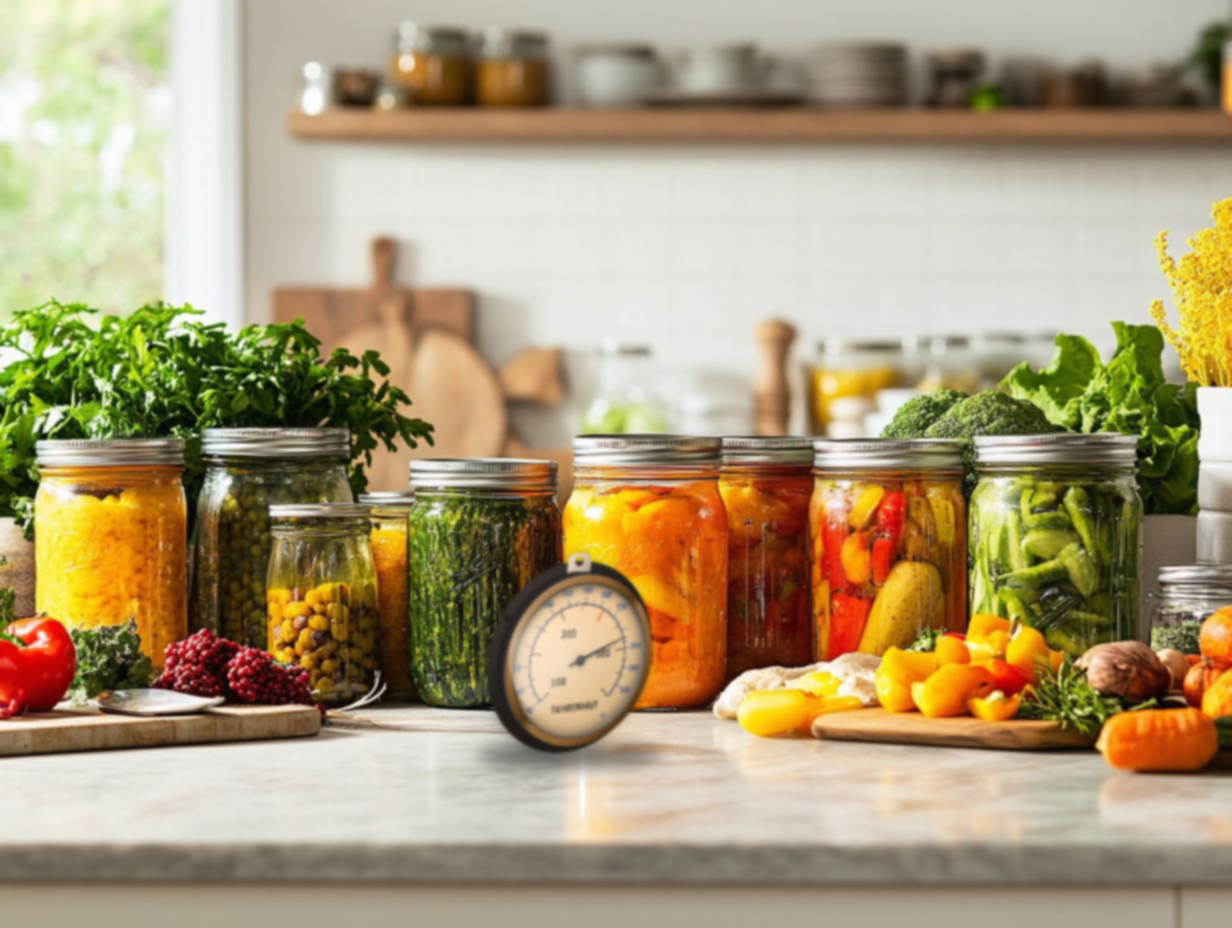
475 °F
